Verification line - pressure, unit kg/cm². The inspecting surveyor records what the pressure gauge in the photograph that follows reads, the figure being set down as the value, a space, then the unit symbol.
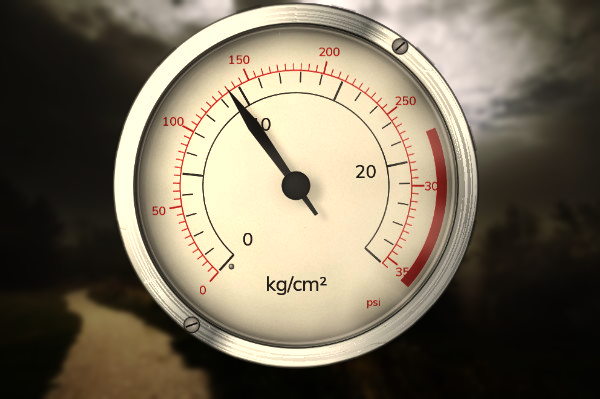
9.5 kg/cm²
